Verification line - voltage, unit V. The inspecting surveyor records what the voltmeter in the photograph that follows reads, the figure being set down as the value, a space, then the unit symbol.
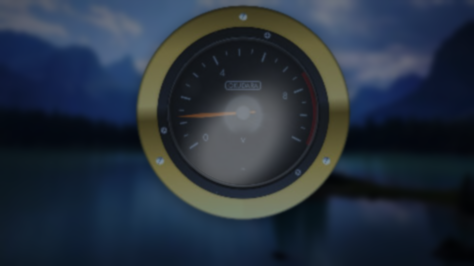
1.25 V
